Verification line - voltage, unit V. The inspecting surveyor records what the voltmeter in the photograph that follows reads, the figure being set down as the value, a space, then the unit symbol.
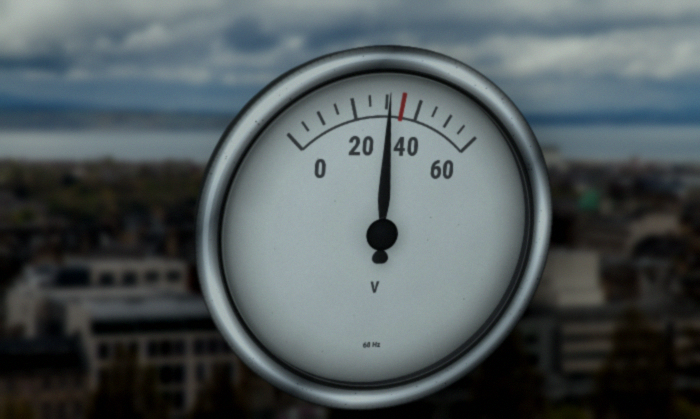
30 V
